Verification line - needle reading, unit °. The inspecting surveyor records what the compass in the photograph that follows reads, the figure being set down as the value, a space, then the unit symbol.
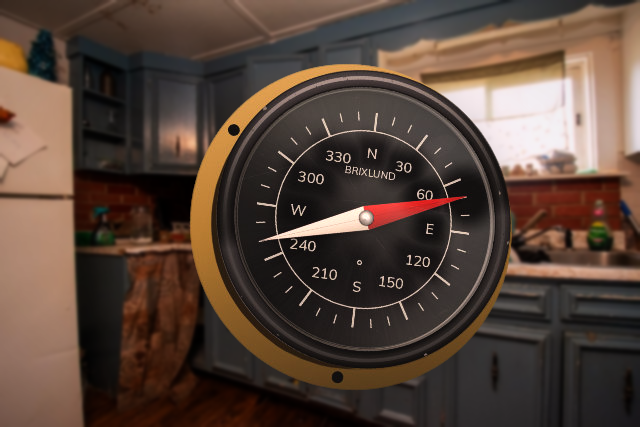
70 °
